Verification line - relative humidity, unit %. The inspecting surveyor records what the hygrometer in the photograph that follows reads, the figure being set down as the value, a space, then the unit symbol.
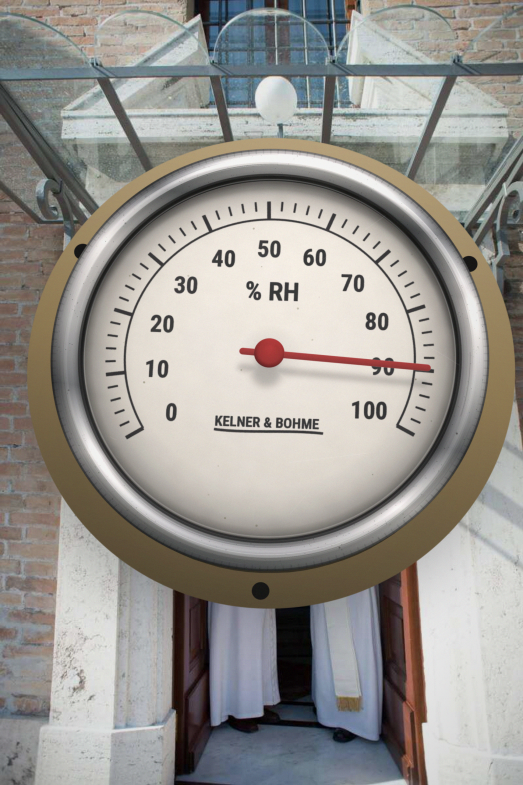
90 %
